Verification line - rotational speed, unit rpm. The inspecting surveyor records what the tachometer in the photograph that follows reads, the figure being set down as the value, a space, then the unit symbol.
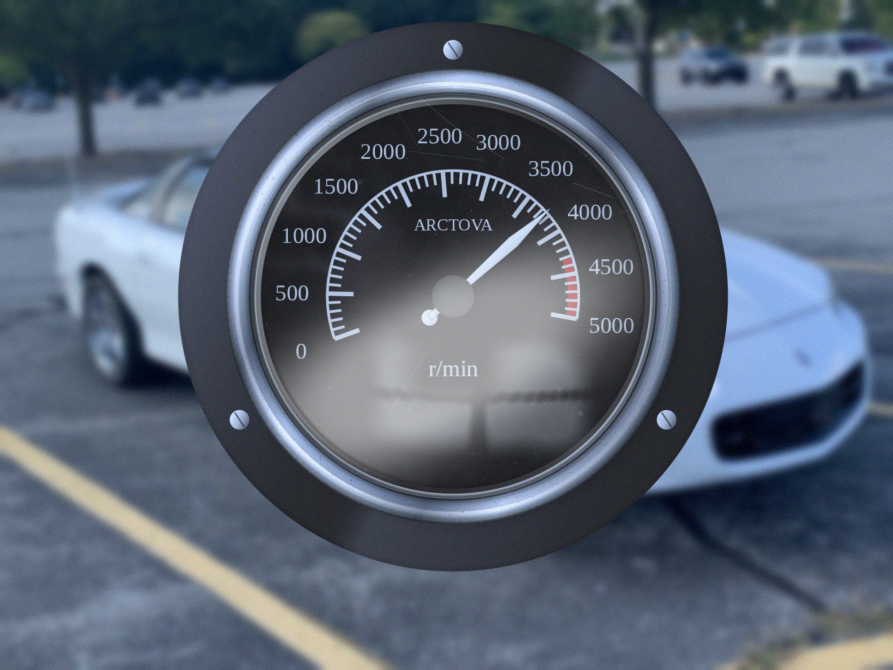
3750 rpm
